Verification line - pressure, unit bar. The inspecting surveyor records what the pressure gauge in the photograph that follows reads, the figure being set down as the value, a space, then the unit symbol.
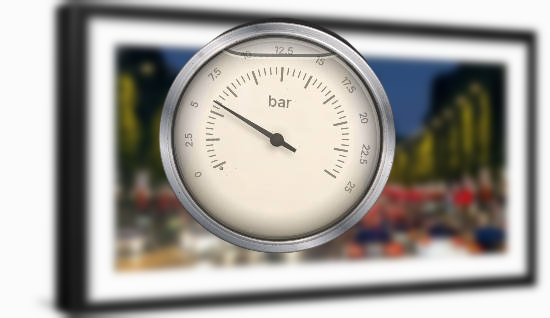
6 bar
